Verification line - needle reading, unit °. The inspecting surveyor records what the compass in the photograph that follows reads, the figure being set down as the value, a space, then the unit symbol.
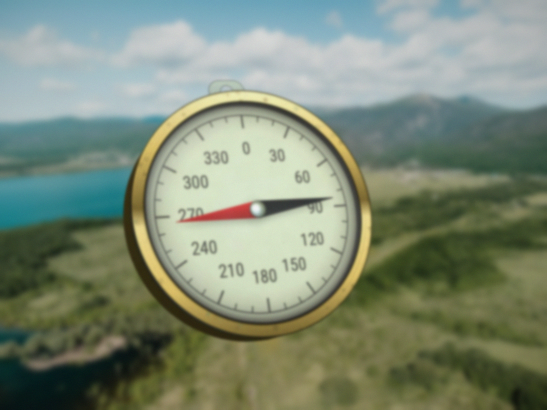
265 °
